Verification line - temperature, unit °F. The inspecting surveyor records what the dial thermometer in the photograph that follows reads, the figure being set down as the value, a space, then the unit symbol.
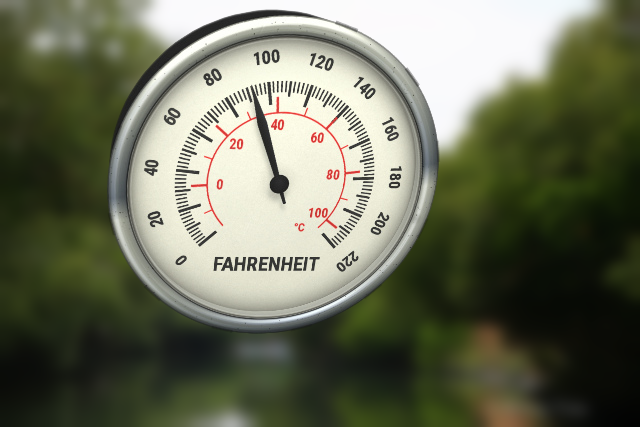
92 °F
